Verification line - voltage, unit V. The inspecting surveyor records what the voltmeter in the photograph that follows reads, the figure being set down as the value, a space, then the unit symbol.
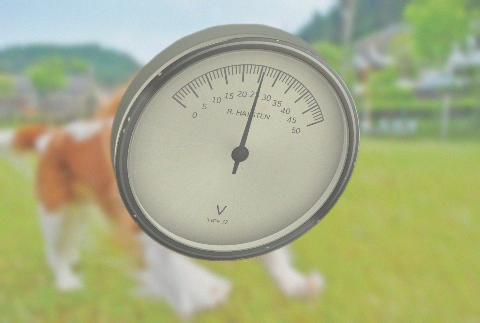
25 V
